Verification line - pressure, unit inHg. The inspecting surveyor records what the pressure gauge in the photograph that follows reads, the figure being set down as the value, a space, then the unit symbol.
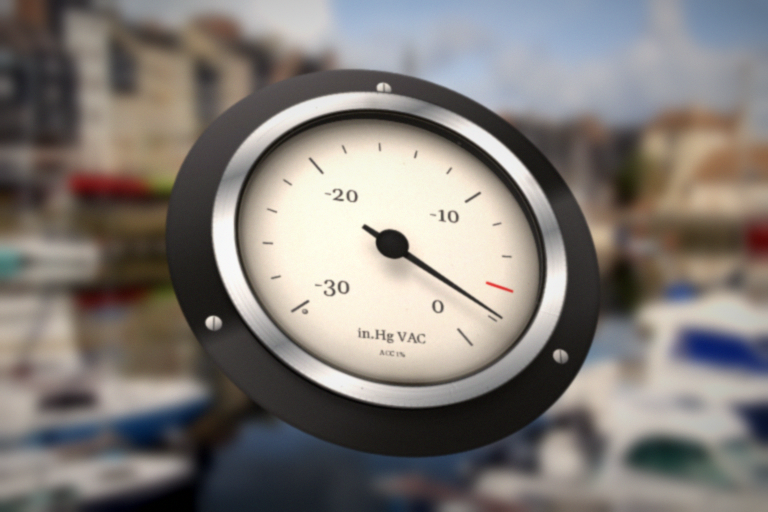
-2 inHg
